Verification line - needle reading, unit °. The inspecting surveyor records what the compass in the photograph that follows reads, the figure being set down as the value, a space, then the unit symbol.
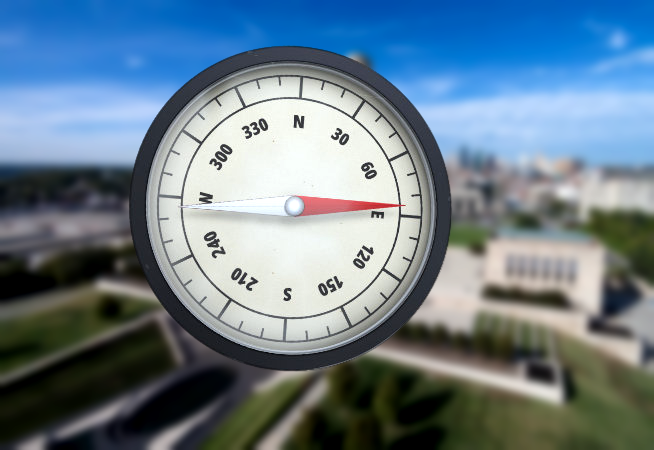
85 °
